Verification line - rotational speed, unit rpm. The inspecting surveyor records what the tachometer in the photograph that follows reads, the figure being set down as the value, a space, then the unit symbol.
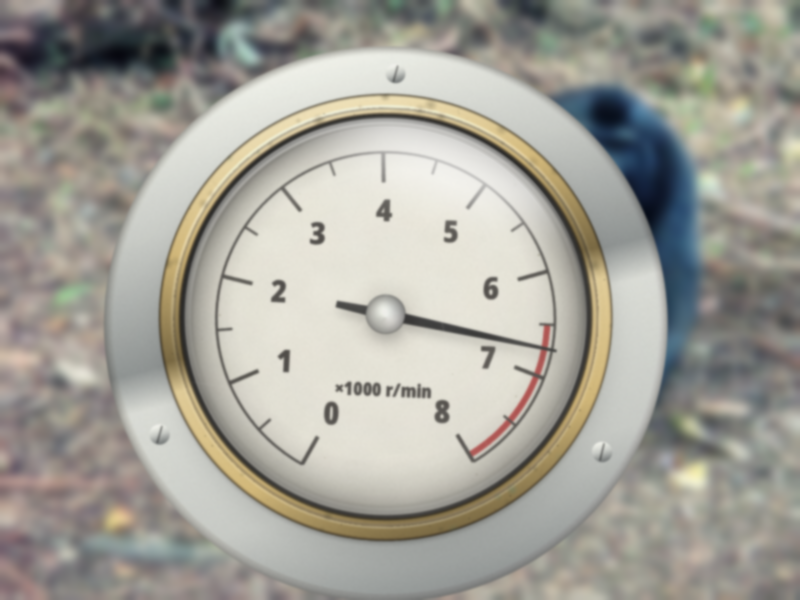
6750 rpm
